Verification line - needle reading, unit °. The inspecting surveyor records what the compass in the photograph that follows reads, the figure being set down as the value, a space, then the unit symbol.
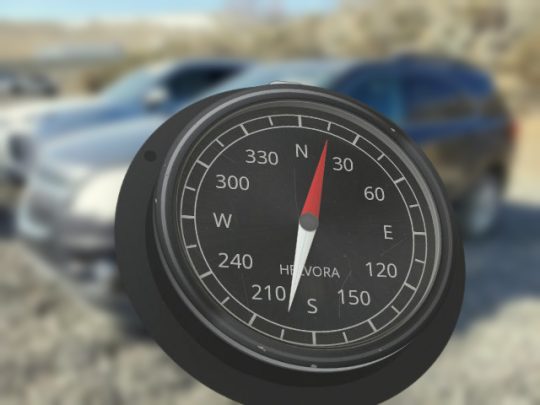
15 °
